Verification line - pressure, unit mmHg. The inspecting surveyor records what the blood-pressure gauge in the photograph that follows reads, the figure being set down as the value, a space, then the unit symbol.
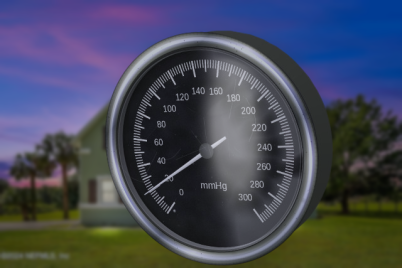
20 mmHg
